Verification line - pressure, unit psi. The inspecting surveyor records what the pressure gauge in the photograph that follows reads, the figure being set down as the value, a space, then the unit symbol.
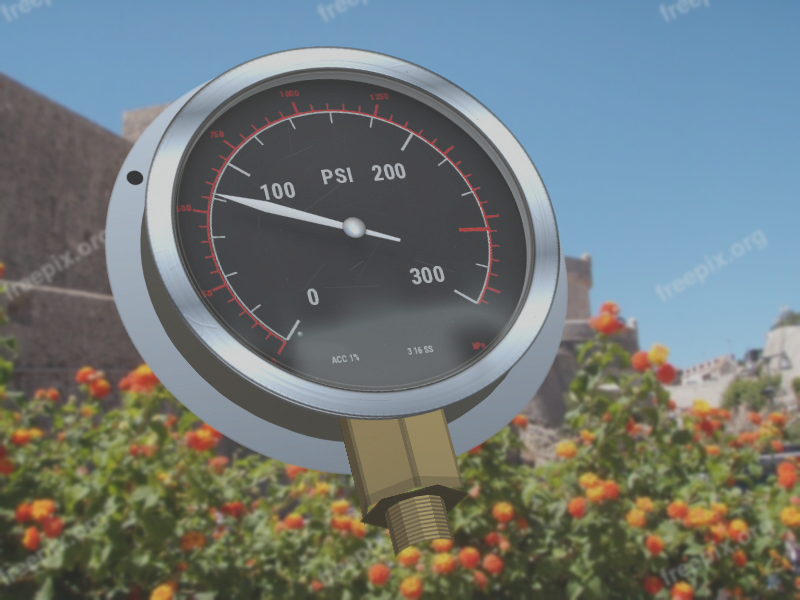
80 psi
